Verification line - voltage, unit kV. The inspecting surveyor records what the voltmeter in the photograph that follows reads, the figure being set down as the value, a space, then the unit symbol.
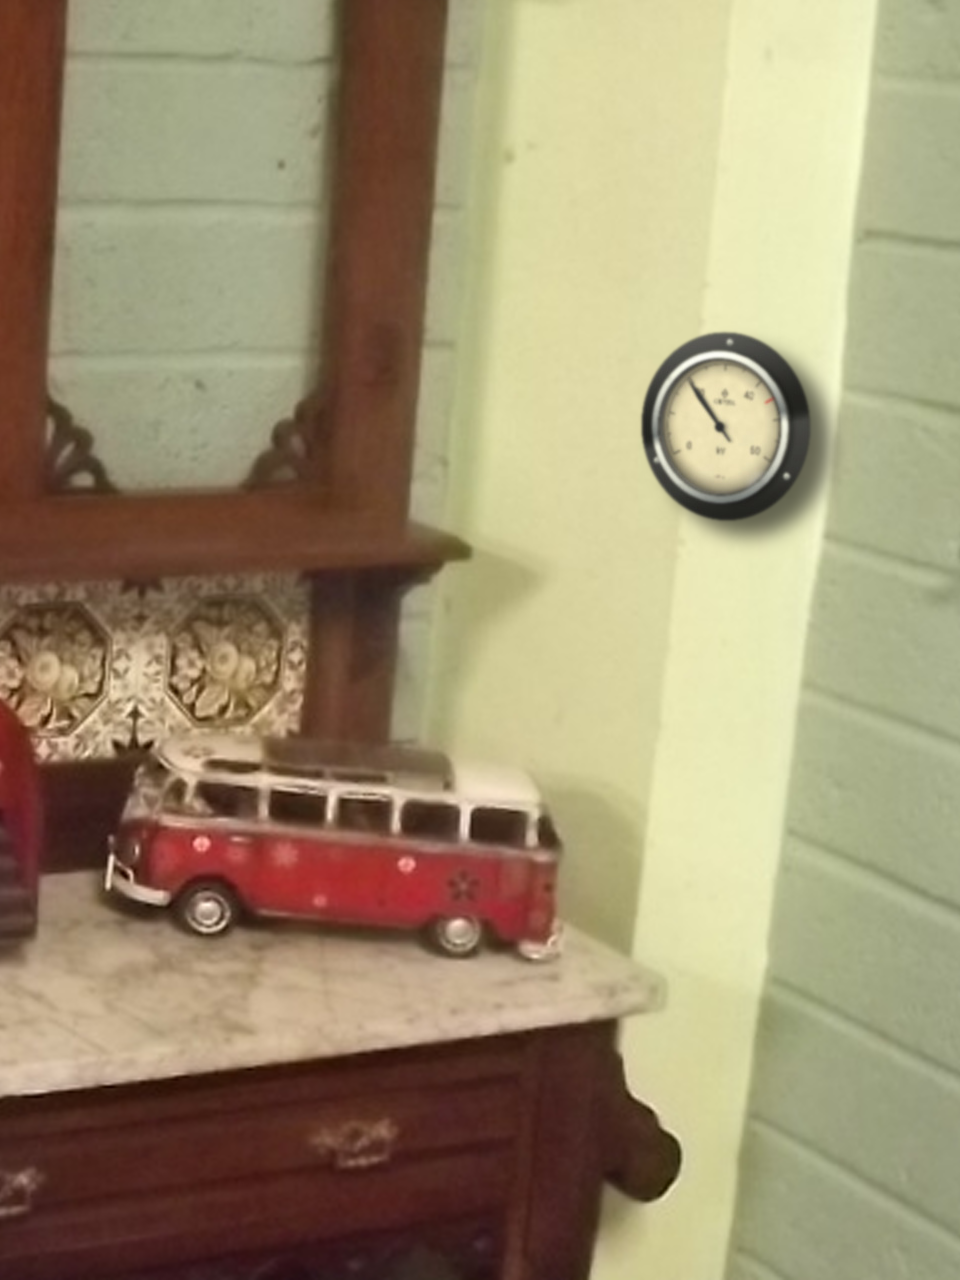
20 kV
